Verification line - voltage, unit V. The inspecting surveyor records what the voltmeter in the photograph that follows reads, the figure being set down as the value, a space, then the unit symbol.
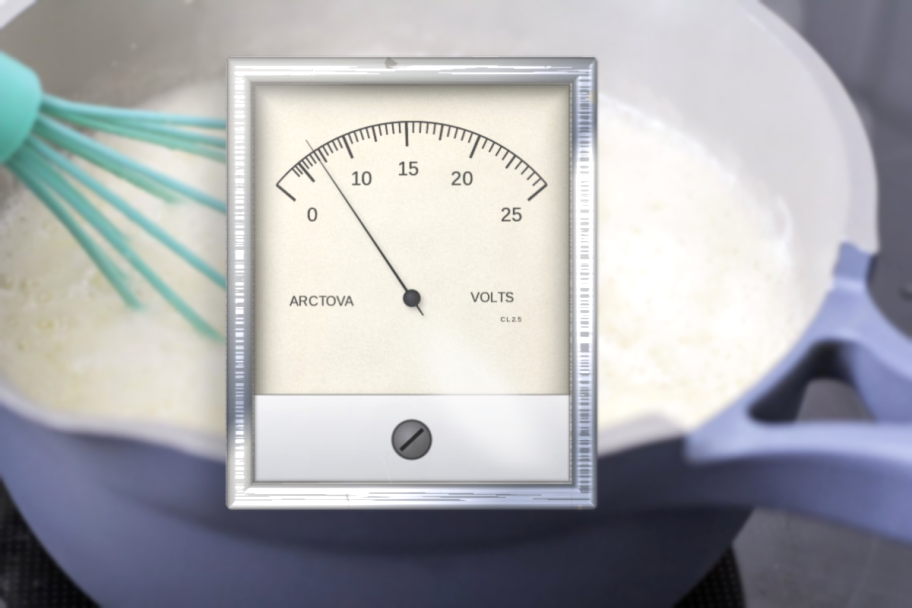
7 V
